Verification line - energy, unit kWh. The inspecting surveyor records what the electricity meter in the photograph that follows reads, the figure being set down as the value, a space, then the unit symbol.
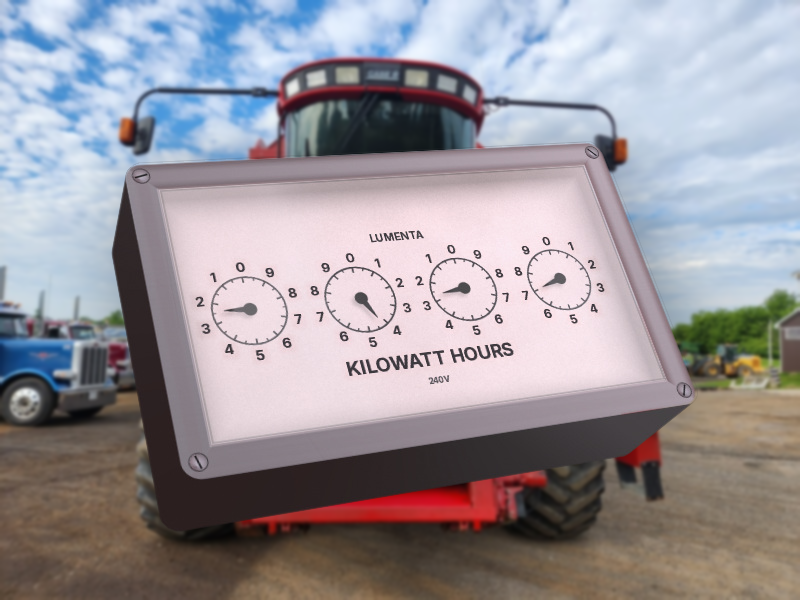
2427 kWh
